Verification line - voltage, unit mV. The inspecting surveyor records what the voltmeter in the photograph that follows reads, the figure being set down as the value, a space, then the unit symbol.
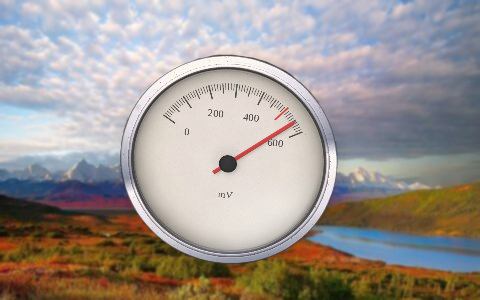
550 mV
